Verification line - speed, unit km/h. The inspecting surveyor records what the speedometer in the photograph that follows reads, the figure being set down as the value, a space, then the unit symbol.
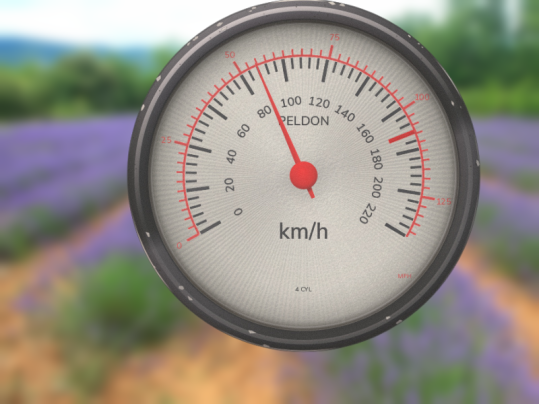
88 km/h
